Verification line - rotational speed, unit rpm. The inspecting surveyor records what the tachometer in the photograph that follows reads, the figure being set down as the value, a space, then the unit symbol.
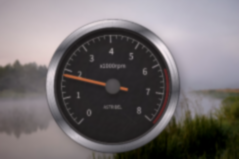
1800 rpm
